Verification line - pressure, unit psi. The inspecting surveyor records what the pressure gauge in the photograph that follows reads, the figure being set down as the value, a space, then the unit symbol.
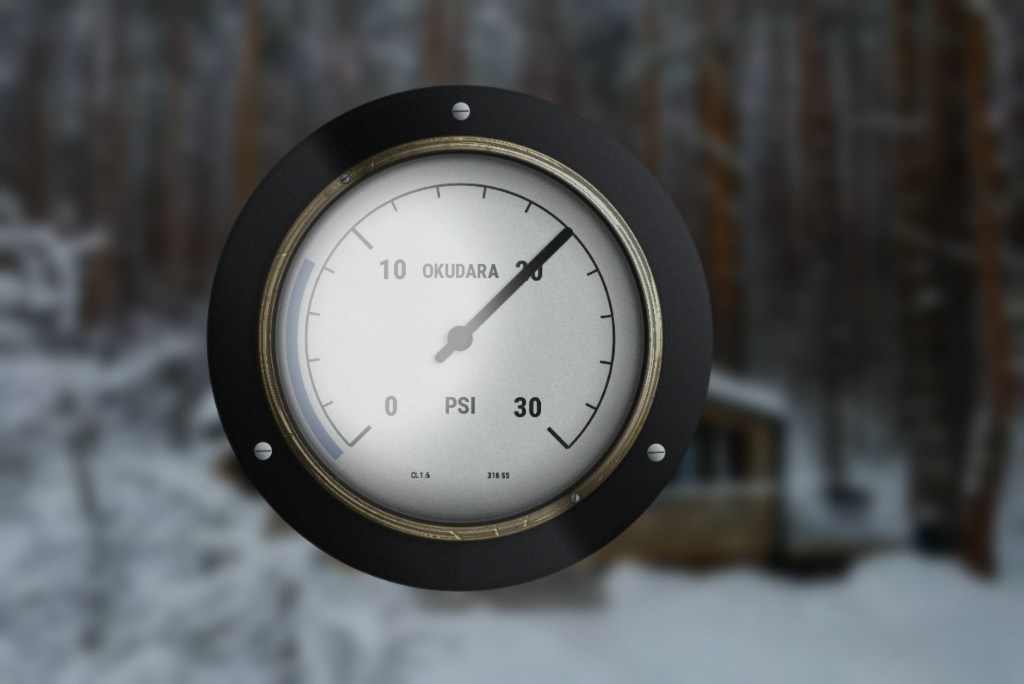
20 psi
